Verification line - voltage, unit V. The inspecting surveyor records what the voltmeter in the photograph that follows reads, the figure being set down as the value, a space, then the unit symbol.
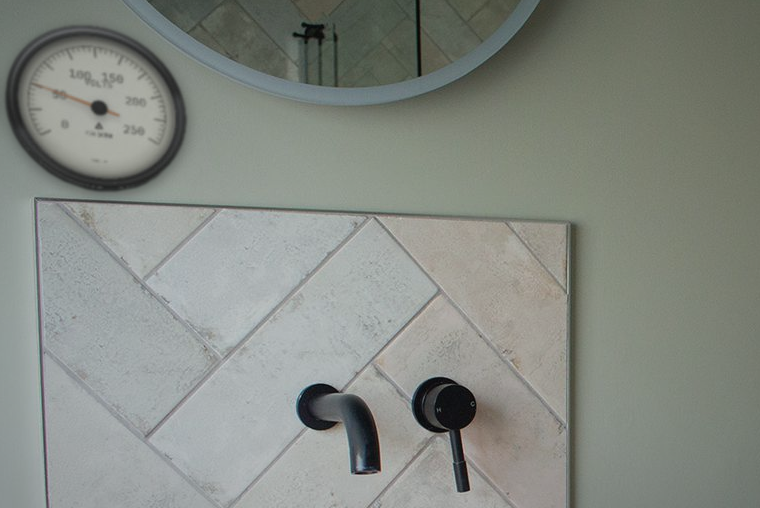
50 V
